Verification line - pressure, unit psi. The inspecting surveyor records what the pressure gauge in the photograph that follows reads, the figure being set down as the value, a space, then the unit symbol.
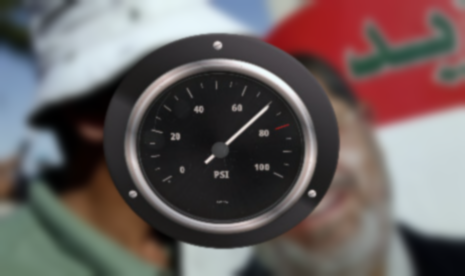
70 psi
